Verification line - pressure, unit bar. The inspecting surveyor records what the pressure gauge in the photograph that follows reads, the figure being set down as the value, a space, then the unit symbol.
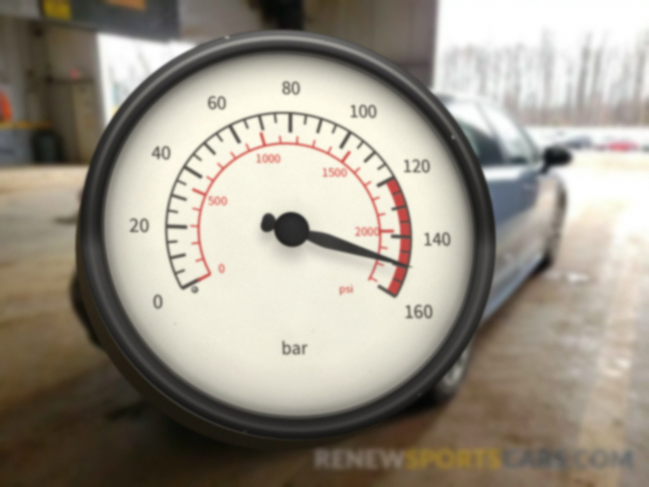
150 bar
